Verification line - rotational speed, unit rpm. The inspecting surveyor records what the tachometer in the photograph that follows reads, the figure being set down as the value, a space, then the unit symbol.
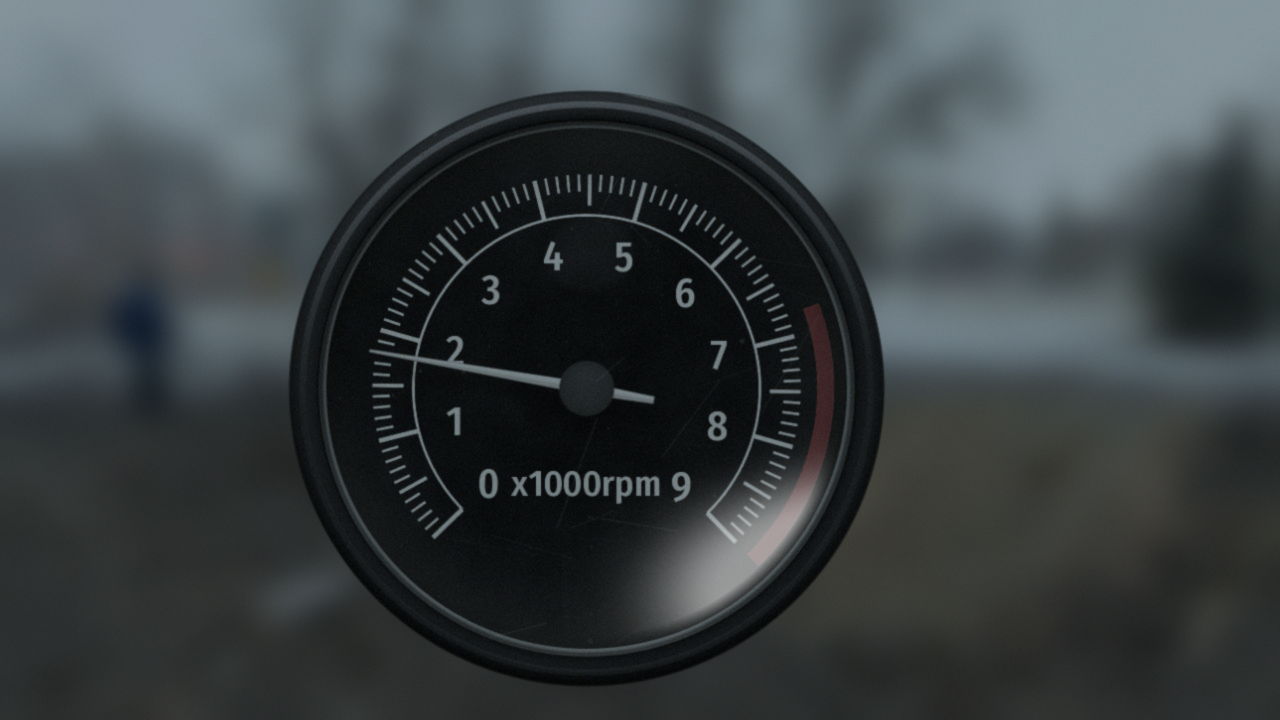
1800 rpm
